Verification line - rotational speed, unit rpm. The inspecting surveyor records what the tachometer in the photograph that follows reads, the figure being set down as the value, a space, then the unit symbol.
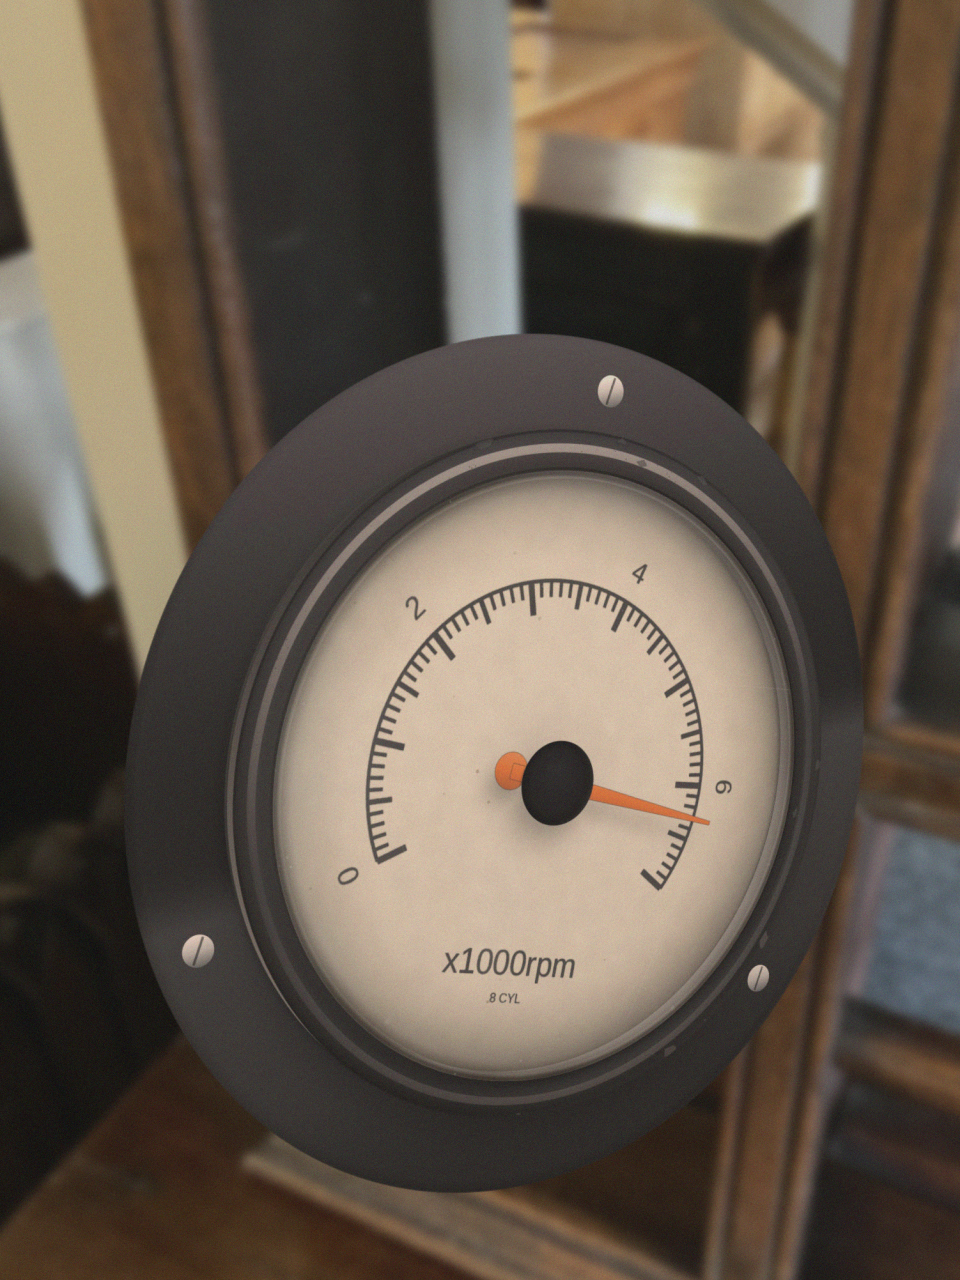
6300 rpm
